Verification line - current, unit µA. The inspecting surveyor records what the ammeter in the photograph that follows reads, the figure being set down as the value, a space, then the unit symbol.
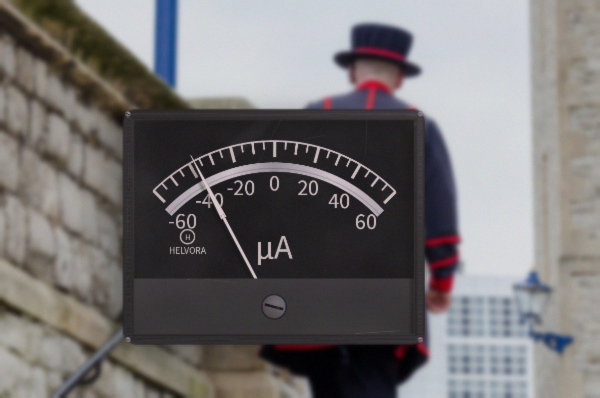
-37.5 µA
